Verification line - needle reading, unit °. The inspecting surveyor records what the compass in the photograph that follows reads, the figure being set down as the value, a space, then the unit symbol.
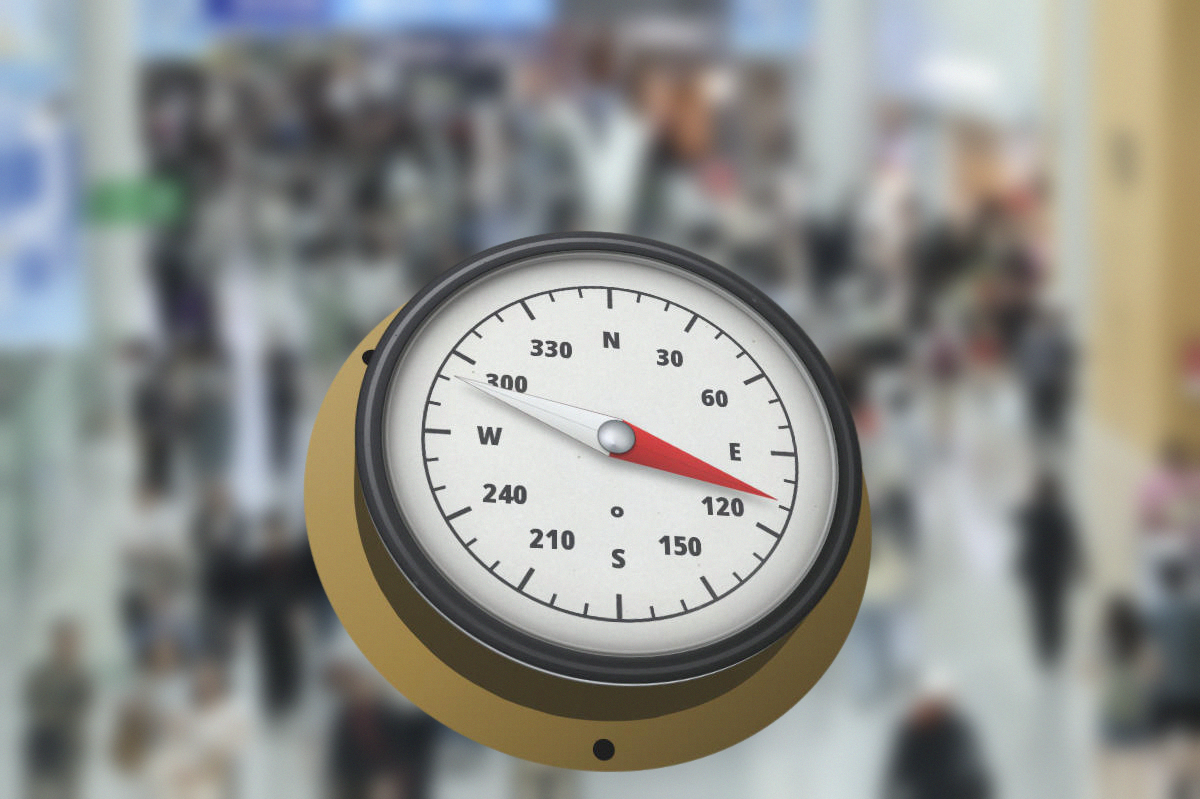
110 °
